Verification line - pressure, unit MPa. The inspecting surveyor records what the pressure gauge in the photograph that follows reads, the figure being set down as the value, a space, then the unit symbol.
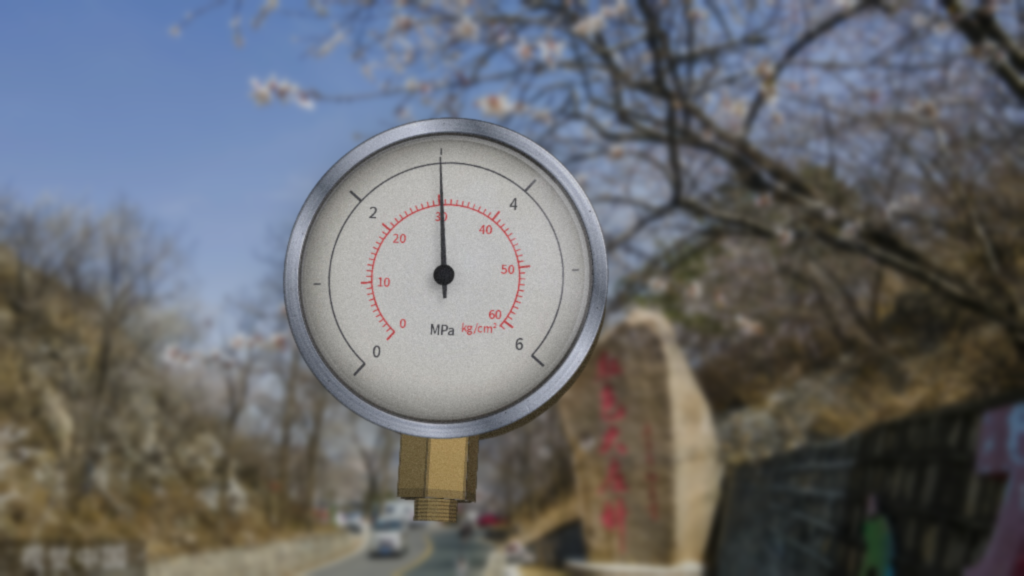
3 MPa
